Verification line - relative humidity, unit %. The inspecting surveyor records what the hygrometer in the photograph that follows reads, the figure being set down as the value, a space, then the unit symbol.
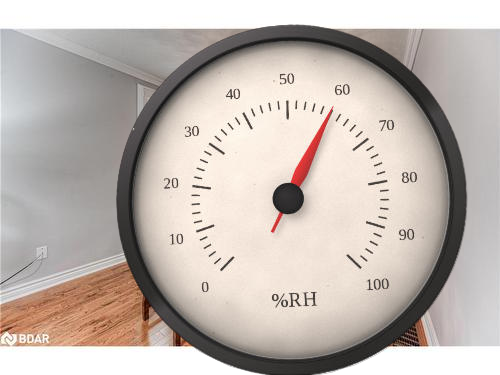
60 %
